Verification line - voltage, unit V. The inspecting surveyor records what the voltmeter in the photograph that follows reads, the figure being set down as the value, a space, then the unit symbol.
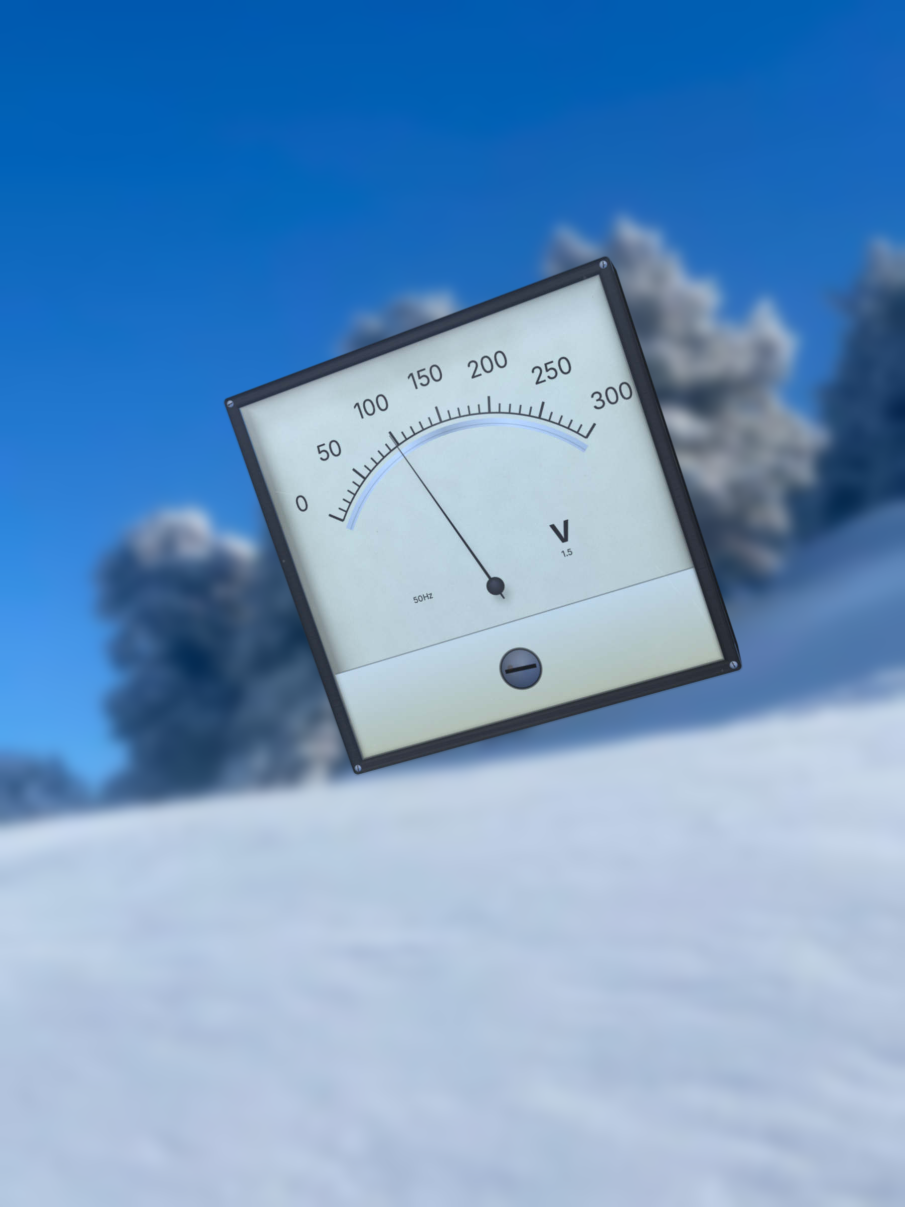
100 V
